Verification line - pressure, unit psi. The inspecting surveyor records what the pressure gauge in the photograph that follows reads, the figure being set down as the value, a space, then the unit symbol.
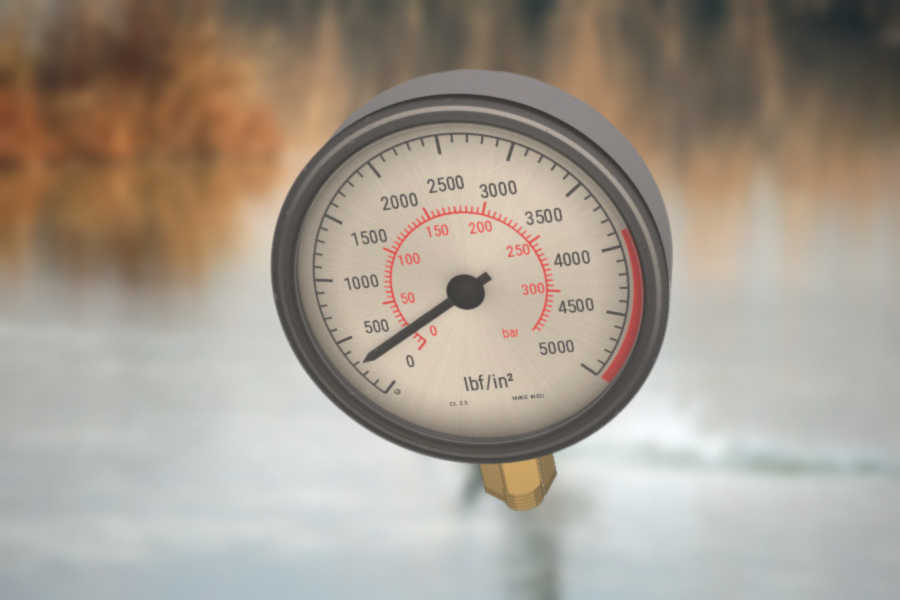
300 psi
